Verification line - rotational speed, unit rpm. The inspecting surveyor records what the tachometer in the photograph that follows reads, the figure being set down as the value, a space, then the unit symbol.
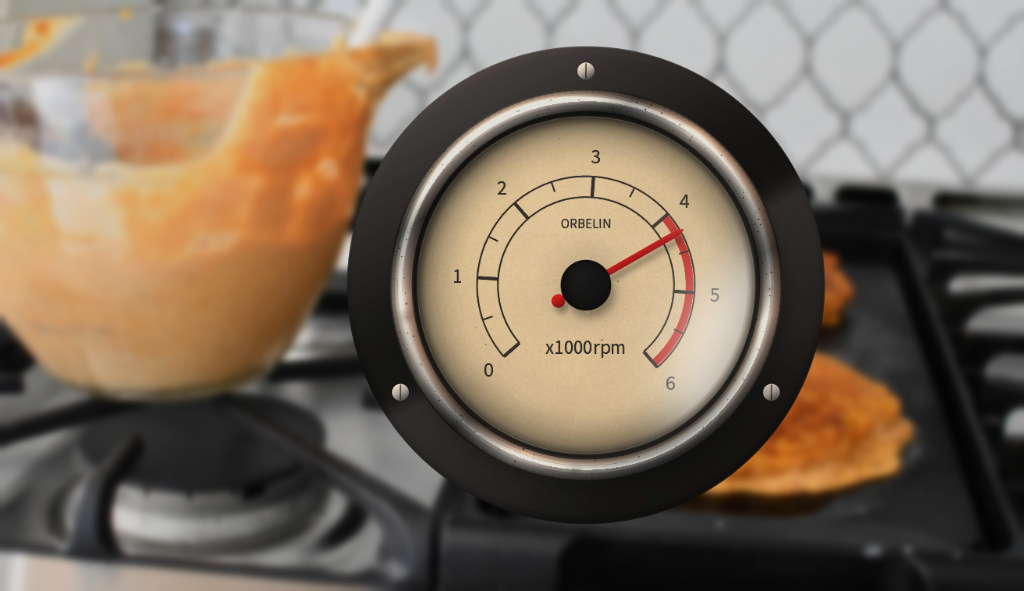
4250 rpm
